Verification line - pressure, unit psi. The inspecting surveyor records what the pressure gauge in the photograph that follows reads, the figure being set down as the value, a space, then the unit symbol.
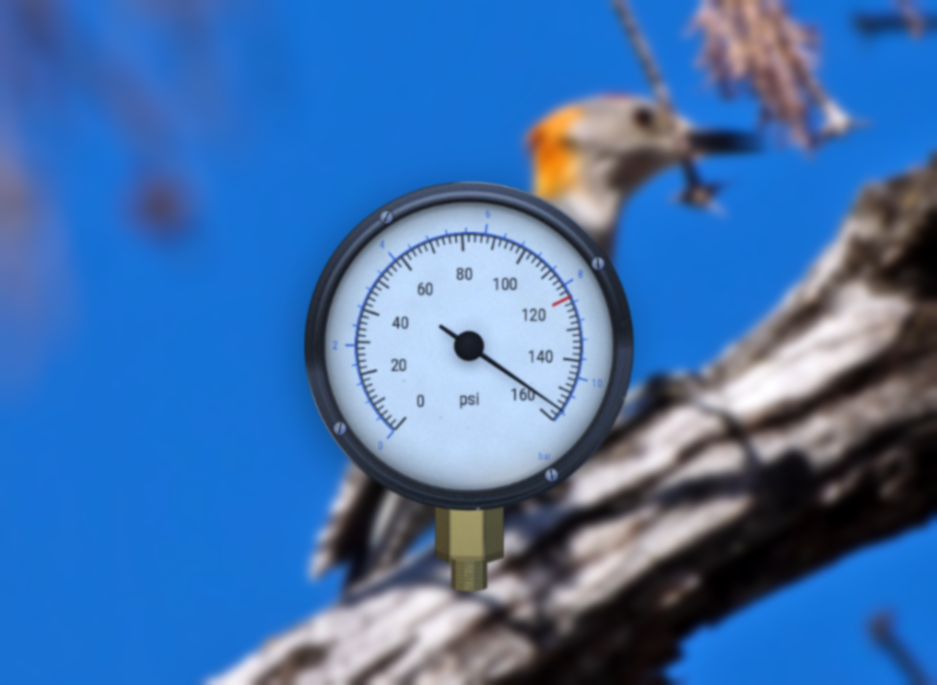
156 psi
